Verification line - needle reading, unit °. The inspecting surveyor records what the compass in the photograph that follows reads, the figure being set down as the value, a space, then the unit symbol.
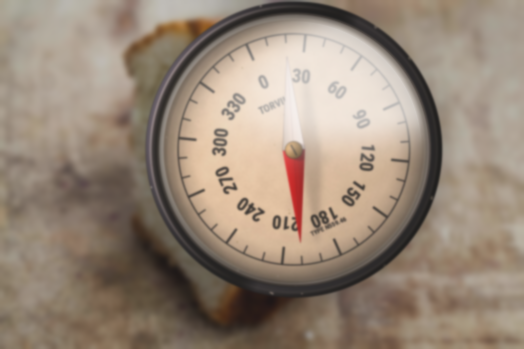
200 °
